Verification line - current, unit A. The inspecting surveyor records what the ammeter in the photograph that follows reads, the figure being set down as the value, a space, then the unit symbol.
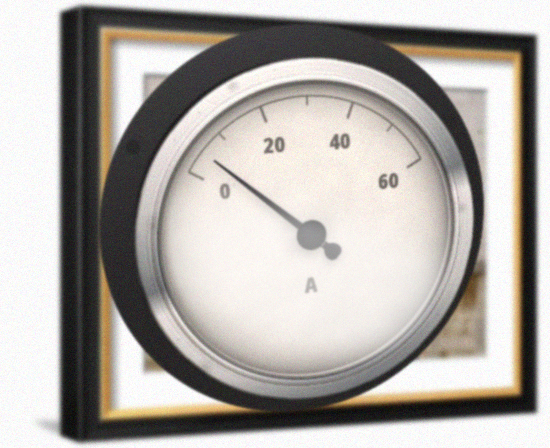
5 A
